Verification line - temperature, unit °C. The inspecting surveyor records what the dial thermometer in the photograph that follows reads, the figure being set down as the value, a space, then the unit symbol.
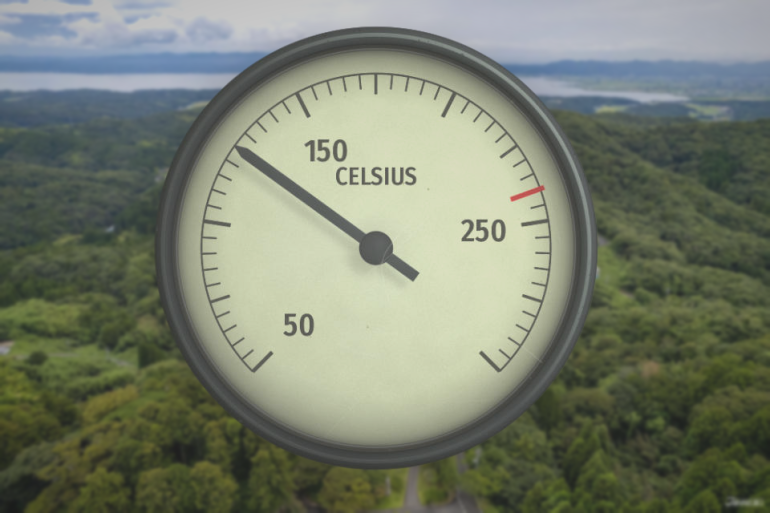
125 °C
